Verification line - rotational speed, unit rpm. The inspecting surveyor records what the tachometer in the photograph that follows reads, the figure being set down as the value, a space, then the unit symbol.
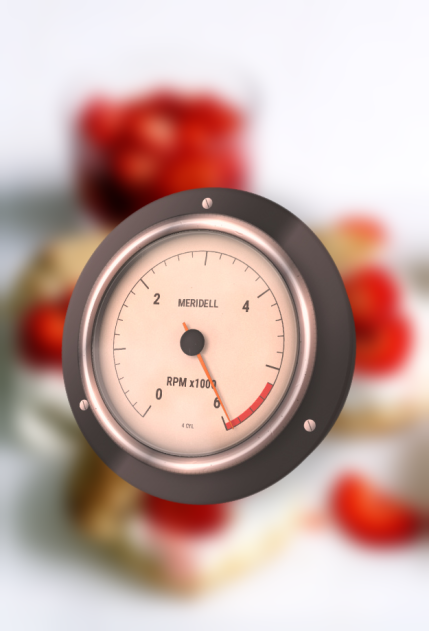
5900 rpm
